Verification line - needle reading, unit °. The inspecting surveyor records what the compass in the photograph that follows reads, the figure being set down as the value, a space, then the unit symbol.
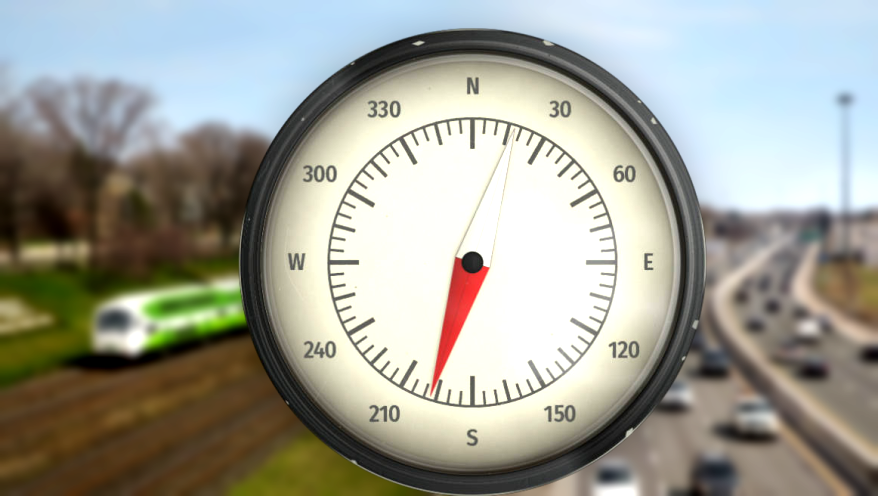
197.5 °
